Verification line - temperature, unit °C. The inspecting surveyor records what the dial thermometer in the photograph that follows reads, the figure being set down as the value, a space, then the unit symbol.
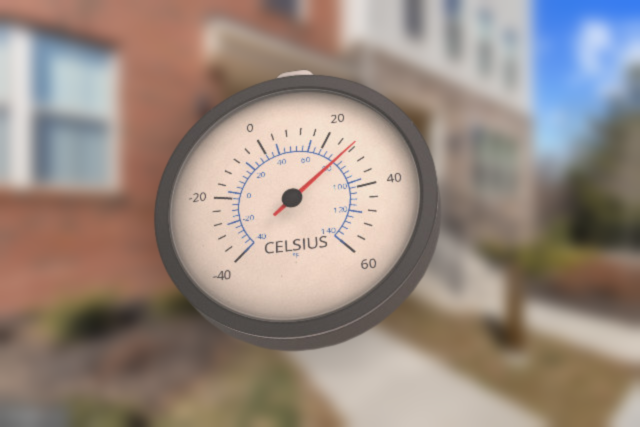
28 °C
